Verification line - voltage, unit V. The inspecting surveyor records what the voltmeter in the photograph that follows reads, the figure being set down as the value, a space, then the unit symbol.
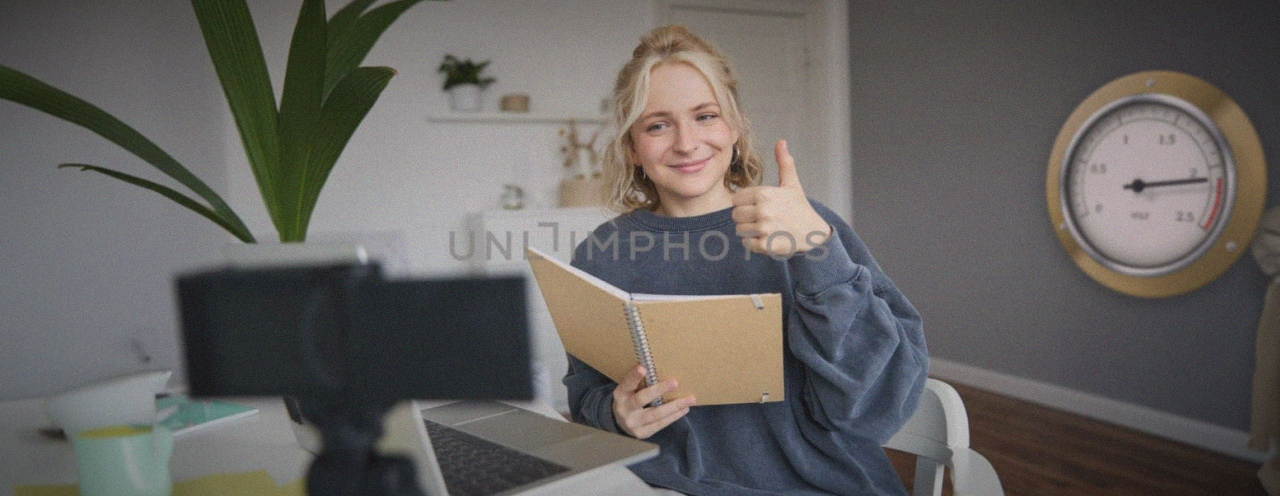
2.1 V
